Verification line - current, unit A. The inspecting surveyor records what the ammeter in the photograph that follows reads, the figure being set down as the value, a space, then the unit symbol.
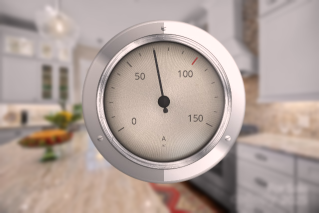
70 A
